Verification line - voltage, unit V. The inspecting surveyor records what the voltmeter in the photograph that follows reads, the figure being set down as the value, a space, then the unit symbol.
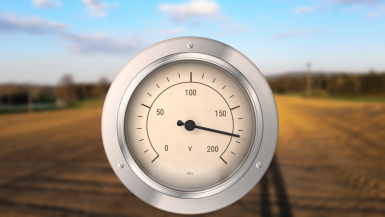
175 V
